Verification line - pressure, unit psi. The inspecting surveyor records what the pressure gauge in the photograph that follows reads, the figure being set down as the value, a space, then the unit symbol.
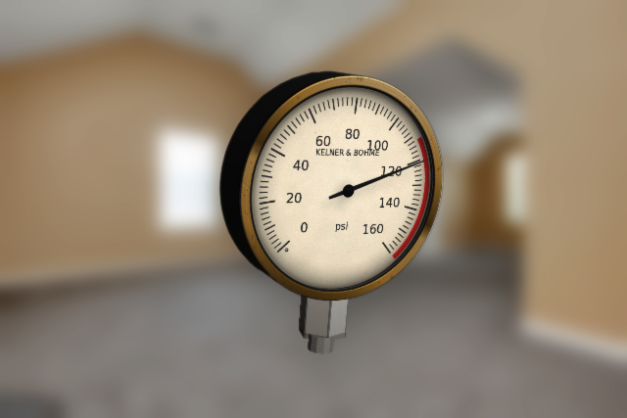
120 psi
